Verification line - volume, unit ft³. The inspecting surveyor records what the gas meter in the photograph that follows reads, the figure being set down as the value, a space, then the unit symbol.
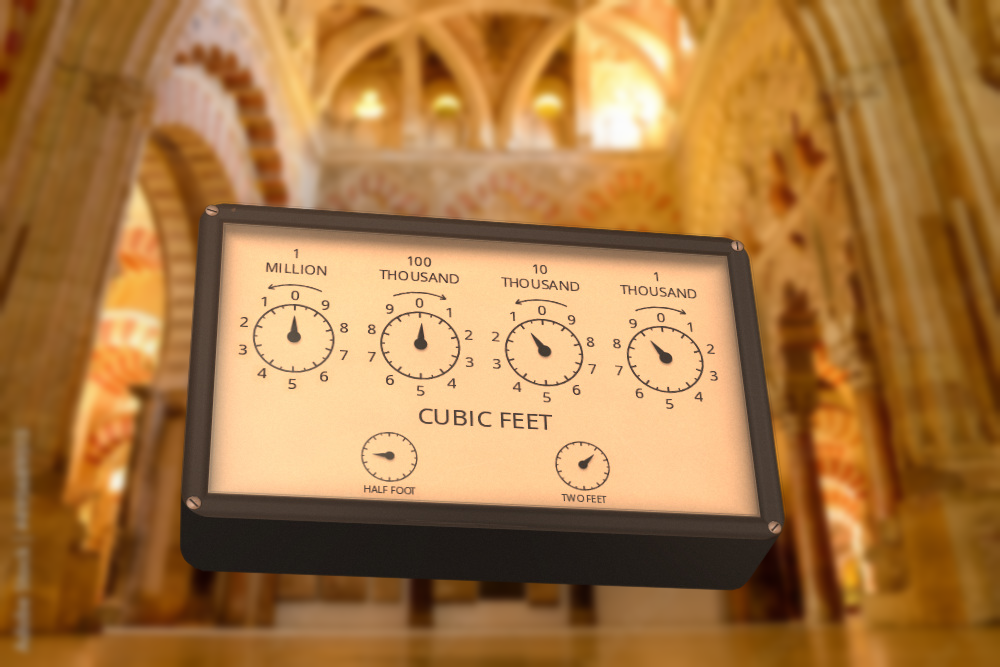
900 ft³
